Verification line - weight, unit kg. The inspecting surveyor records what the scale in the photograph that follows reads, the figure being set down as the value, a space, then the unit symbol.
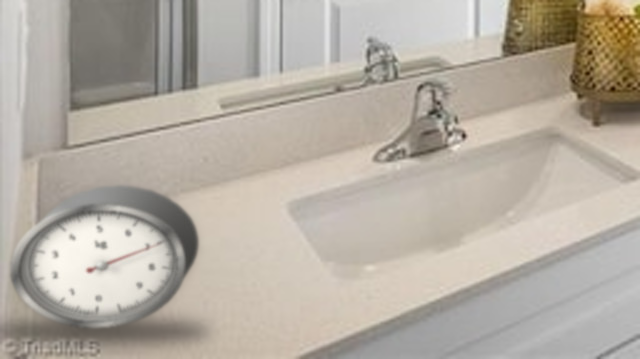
7 kg
